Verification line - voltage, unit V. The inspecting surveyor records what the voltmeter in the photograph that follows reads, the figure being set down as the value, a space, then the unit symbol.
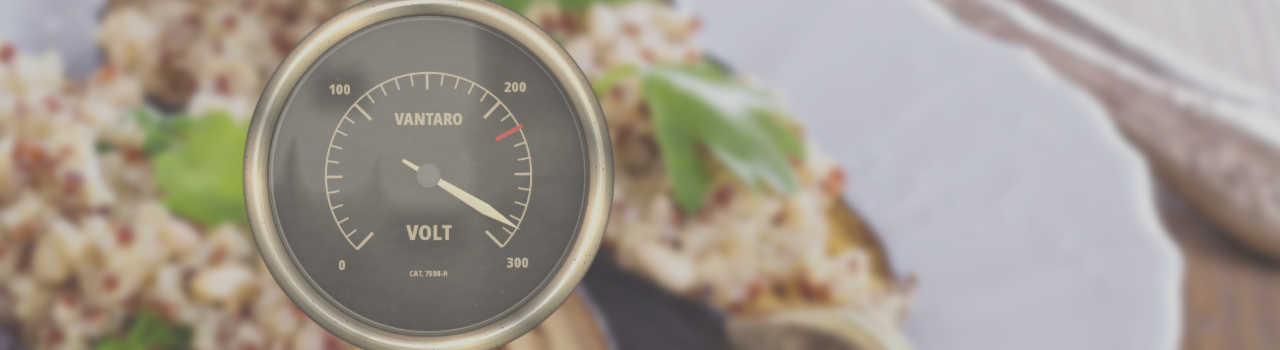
285 V
